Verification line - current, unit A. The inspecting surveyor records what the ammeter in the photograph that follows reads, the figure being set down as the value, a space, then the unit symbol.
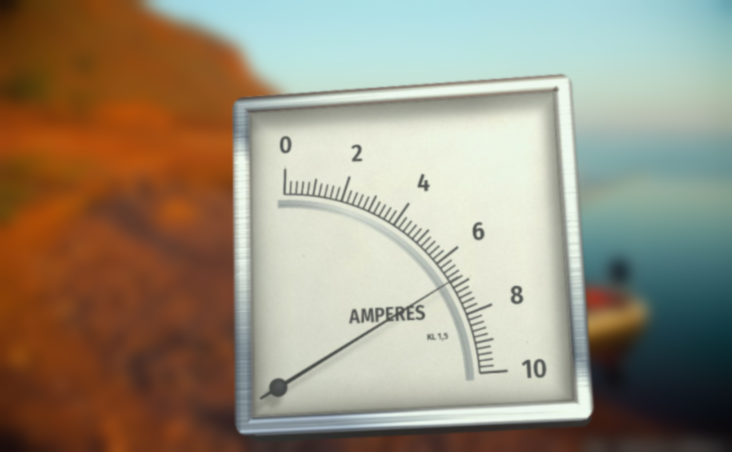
6.8 A
